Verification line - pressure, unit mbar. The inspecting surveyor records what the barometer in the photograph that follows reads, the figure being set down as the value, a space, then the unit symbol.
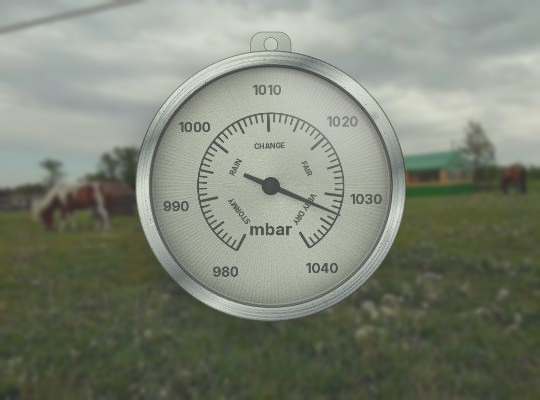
1033 mbar
